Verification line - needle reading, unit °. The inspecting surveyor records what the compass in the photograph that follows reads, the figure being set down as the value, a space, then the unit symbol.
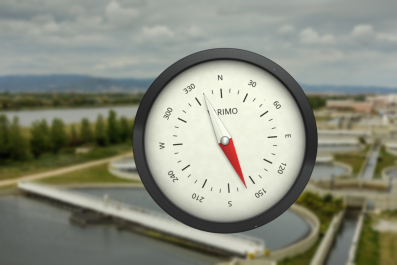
160 °
